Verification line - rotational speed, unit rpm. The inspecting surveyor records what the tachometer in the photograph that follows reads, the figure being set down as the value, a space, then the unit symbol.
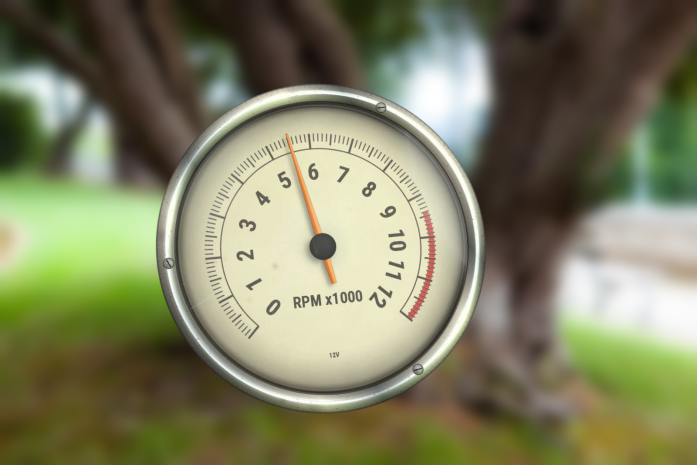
5500 rpm
